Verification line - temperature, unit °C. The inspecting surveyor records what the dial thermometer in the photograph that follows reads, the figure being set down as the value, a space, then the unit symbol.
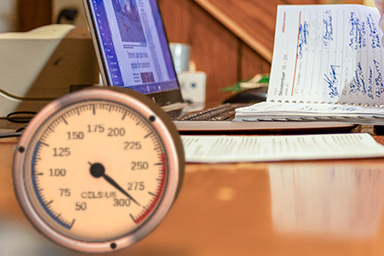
287.5 °C
